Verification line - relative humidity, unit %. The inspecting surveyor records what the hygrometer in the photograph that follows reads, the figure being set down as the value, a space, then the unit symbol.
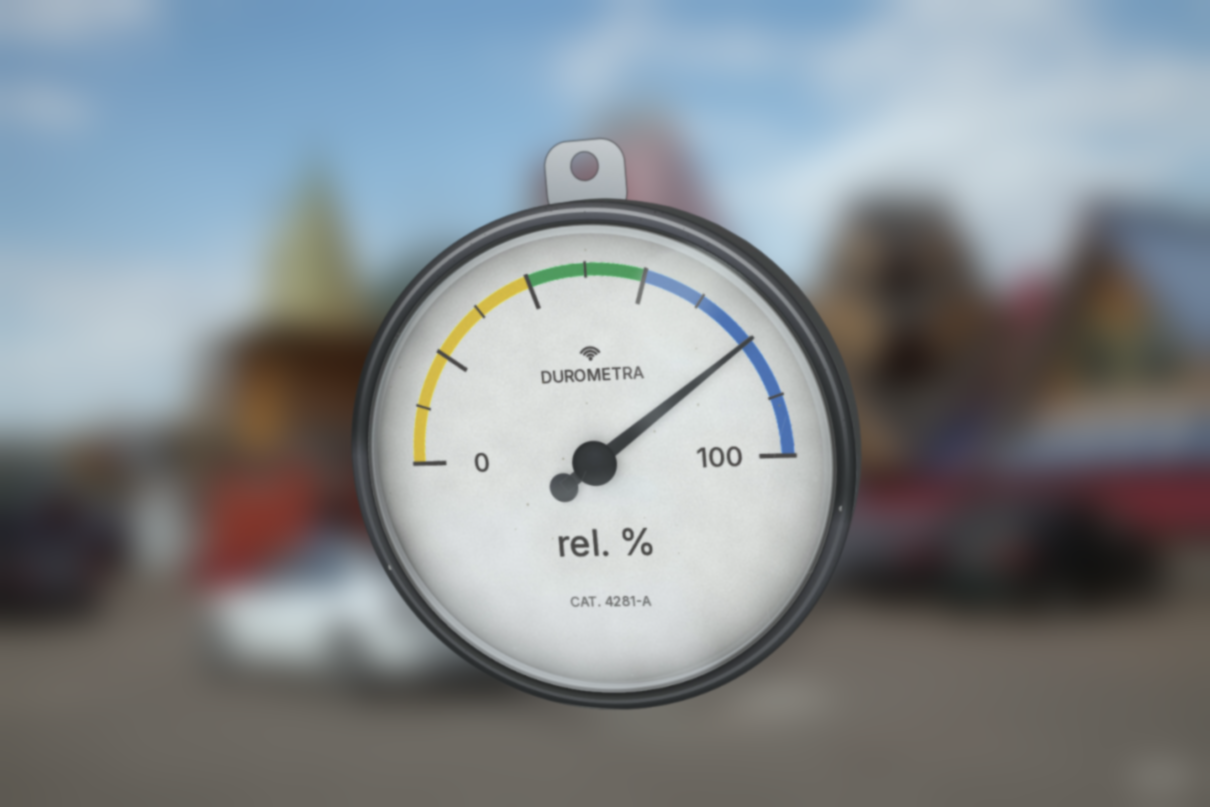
80 %
